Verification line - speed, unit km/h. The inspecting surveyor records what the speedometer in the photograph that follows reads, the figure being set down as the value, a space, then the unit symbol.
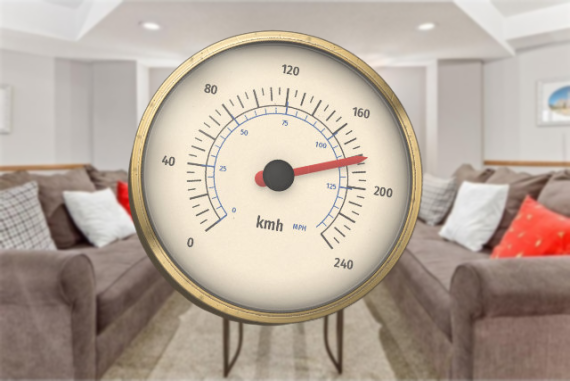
182.5 km/h
